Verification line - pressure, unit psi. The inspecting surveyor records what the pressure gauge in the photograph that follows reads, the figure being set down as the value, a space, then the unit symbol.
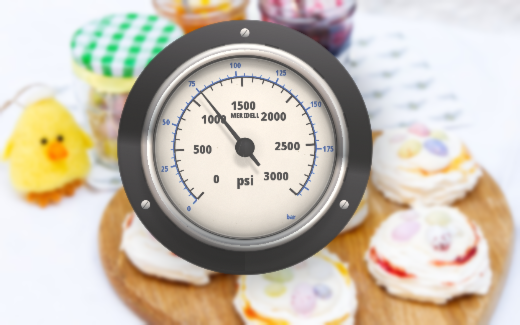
1100 psi
